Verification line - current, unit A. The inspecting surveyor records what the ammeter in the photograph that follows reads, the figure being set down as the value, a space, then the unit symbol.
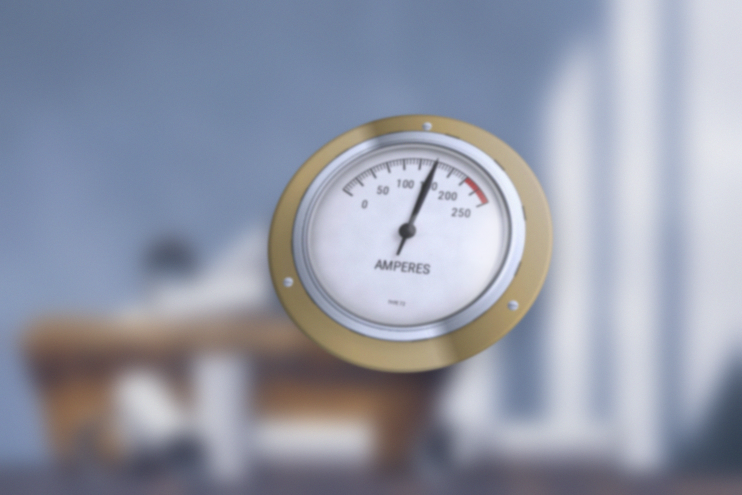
150 A
